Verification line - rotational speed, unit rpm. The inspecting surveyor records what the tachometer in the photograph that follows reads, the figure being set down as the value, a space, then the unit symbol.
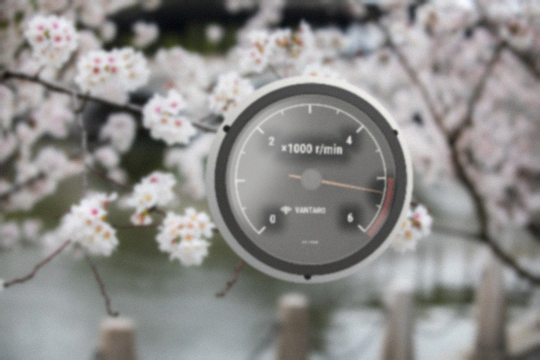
5250 rpm
